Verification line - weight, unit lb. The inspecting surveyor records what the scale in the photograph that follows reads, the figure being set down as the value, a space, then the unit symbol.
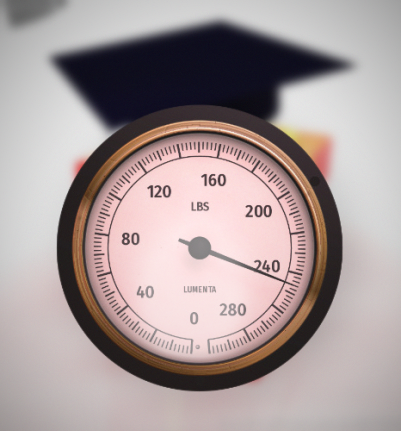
246 lb
